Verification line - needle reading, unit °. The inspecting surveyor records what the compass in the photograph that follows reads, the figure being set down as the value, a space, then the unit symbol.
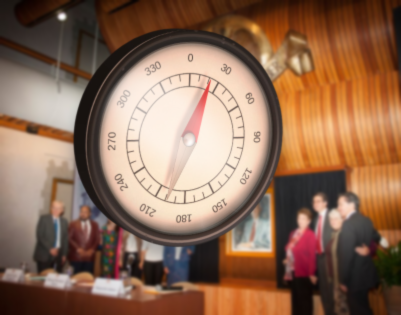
20 °
